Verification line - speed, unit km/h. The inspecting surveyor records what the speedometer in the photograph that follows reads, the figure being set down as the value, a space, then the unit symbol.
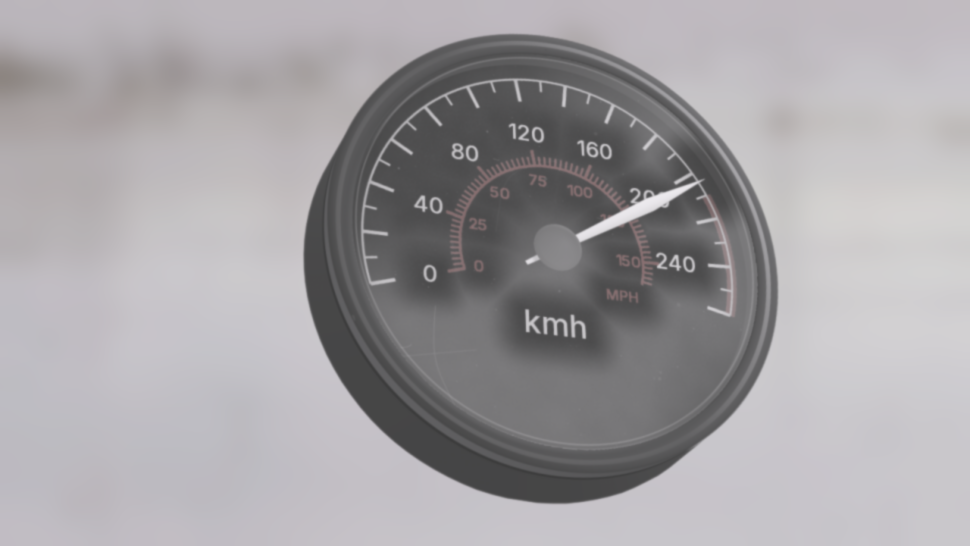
205 km/h
